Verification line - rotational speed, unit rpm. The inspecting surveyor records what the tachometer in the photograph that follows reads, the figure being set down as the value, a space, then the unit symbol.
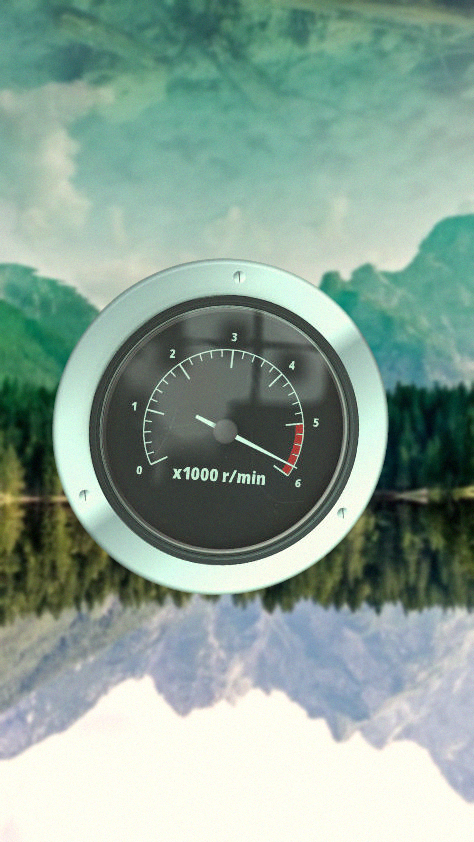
5800 rpm
